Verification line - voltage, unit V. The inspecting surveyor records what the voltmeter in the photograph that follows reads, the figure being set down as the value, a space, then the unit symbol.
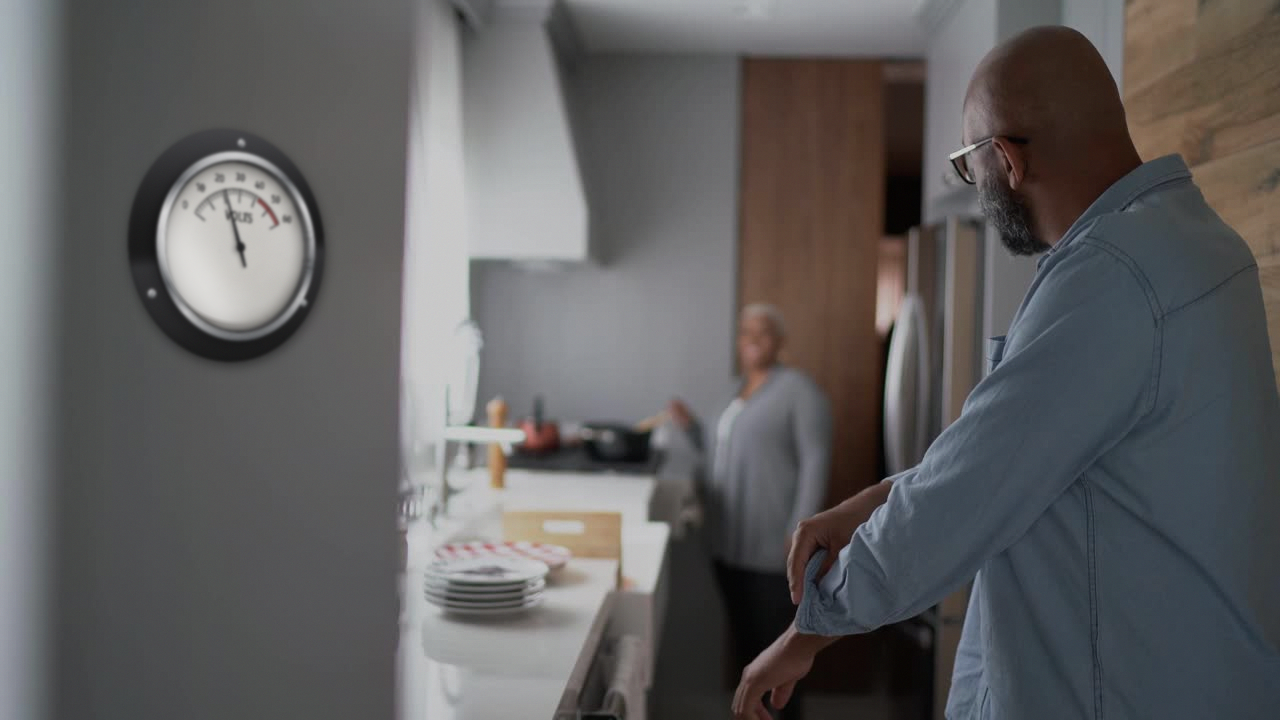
20 V
